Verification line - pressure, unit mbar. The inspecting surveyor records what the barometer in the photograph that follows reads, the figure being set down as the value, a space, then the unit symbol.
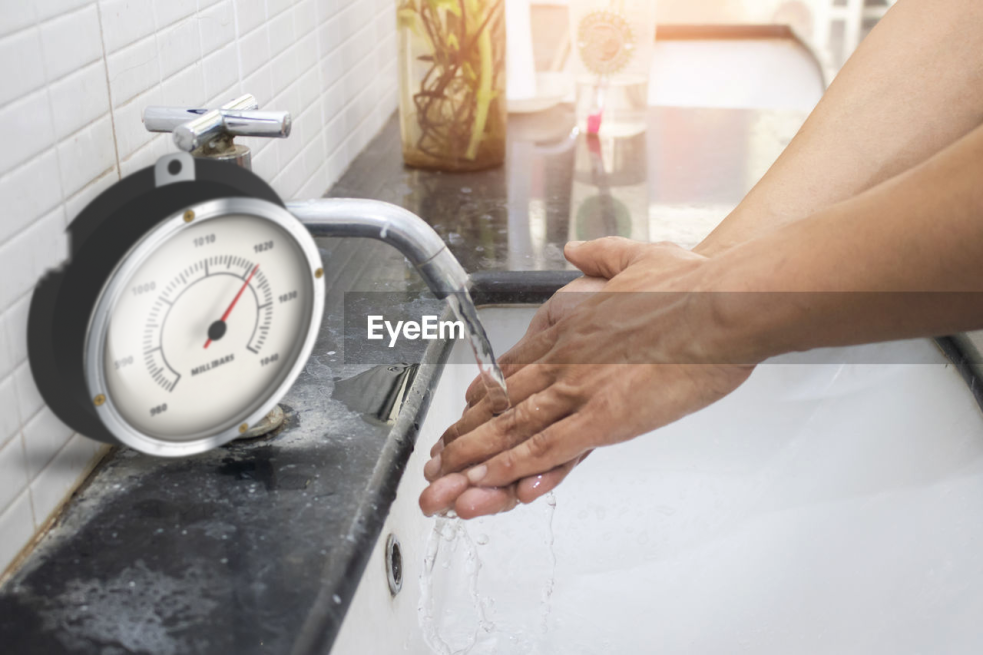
1020 mbar
